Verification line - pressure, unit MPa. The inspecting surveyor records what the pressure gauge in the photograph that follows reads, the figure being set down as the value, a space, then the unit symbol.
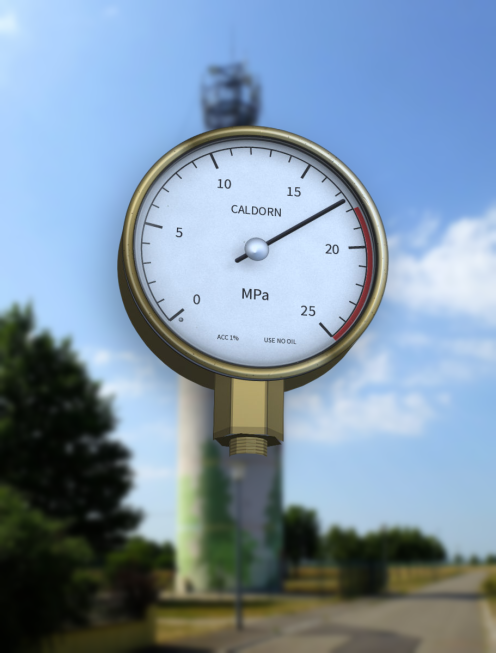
17.5 MPa
